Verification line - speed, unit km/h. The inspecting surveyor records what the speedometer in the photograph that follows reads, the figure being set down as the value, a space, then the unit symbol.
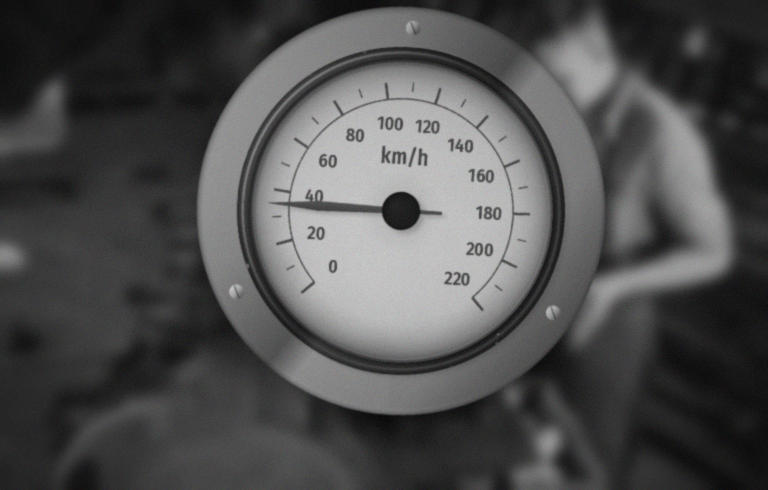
35 km/h
